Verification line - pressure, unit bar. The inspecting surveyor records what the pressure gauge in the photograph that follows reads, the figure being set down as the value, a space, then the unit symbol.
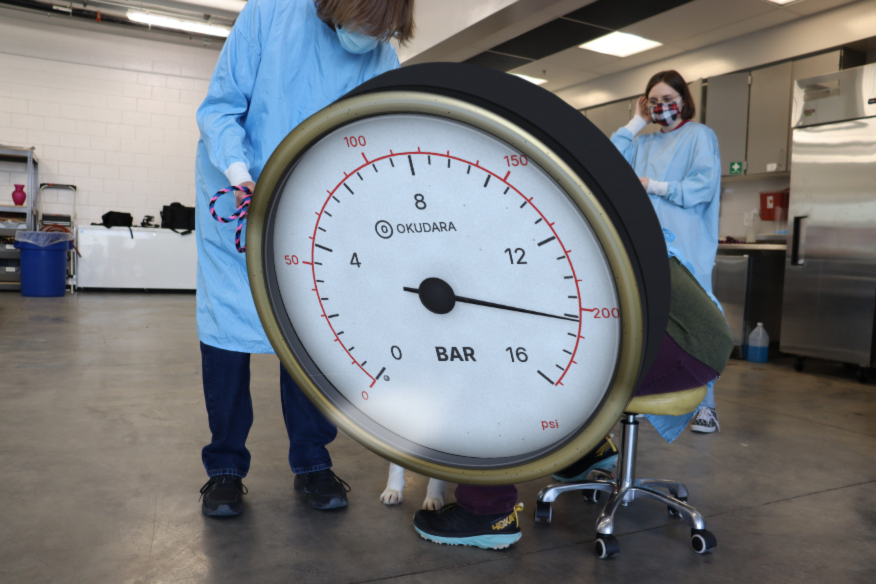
14 bar
